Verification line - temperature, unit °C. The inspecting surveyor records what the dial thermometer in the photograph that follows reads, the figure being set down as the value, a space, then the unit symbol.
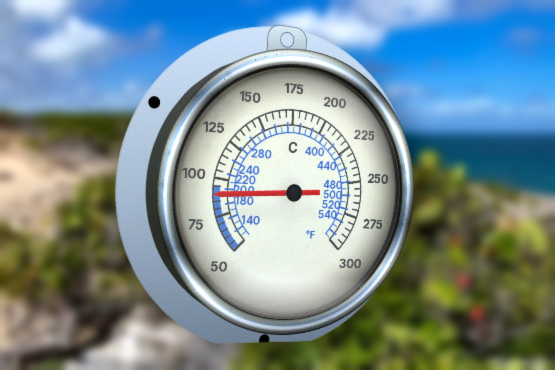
90 °C
